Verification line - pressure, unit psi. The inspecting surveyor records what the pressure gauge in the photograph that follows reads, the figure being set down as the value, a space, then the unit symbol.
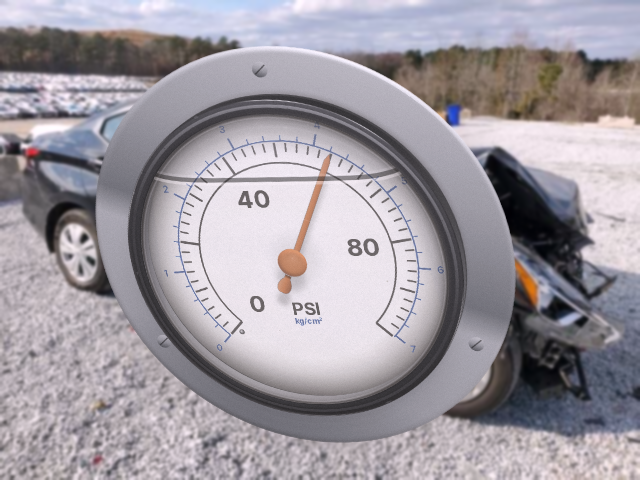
60 psi
